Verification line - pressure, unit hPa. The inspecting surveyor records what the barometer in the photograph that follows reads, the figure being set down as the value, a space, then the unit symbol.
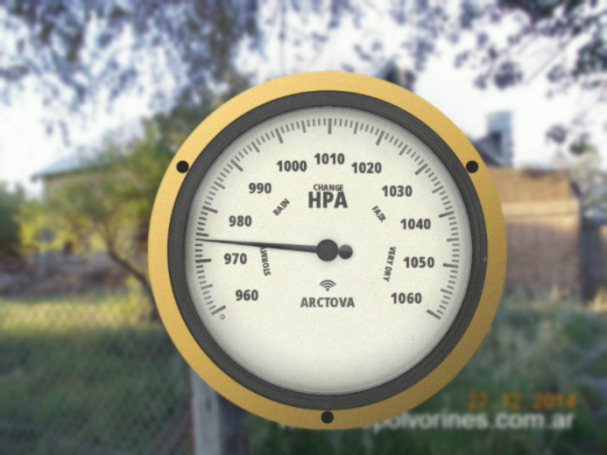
974 hPa
